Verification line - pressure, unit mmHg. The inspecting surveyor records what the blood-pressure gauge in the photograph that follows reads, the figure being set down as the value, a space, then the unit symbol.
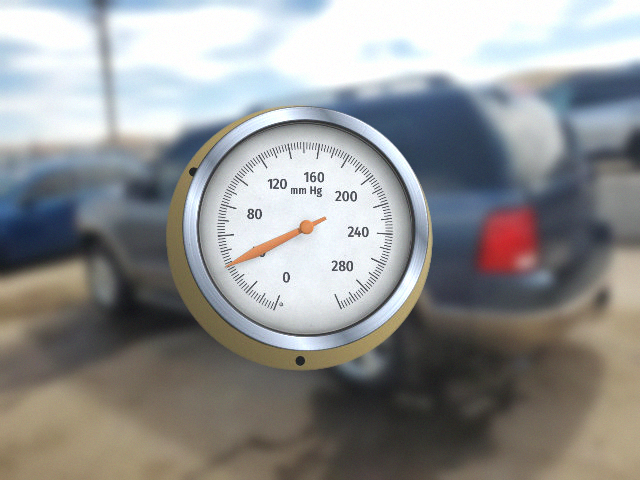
40 mmHg
